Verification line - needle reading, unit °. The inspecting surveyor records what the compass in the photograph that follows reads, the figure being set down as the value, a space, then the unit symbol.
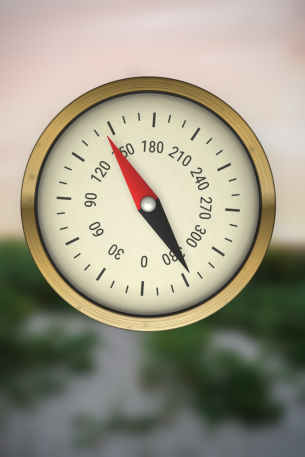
145 °
